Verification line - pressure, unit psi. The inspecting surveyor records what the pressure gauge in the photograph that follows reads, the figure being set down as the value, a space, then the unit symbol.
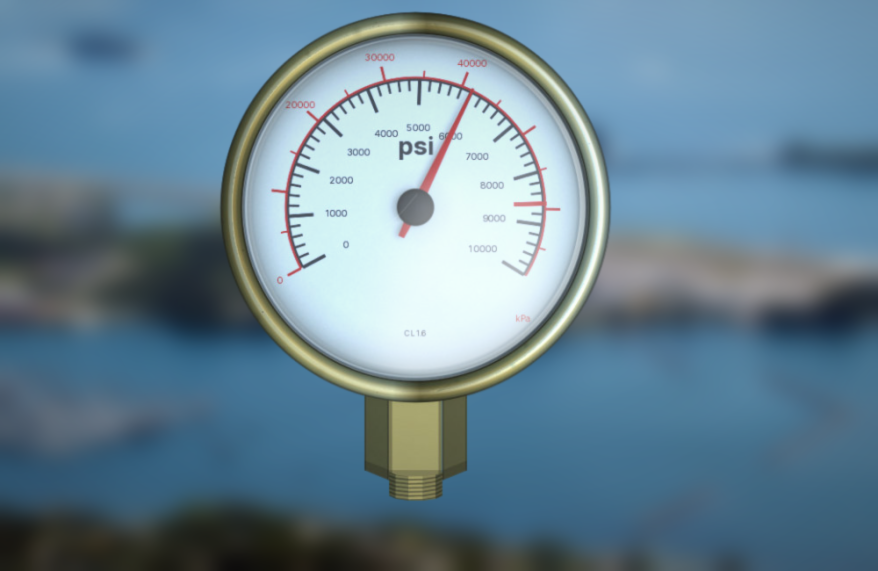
6000 psi
